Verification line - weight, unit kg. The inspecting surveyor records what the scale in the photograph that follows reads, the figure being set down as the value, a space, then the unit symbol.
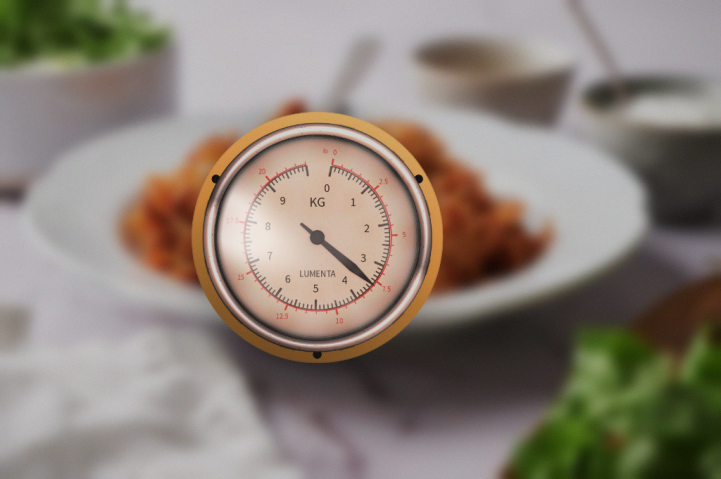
3.5 kg
